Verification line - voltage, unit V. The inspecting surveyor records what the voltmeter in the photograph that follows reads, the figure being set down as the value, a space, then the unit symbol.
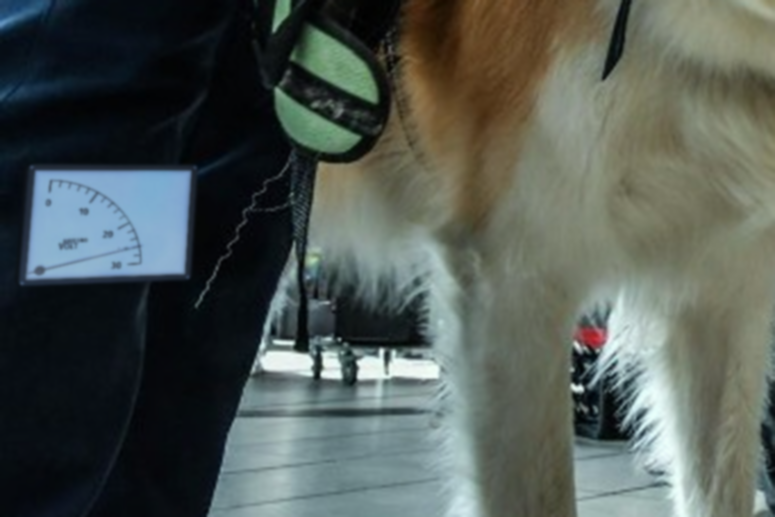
26 V
